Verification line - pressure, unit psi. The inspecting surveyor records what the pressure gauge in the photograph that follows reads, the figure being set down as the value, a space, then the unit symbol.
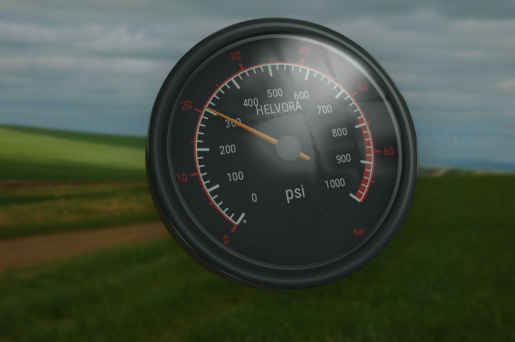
300 psi
